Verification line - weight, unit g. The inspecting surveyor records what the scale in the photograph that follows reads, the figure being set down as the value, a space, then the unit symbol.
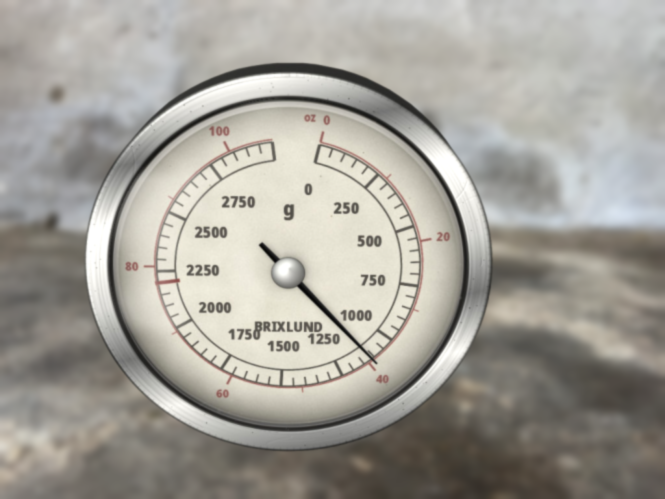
1100 g
